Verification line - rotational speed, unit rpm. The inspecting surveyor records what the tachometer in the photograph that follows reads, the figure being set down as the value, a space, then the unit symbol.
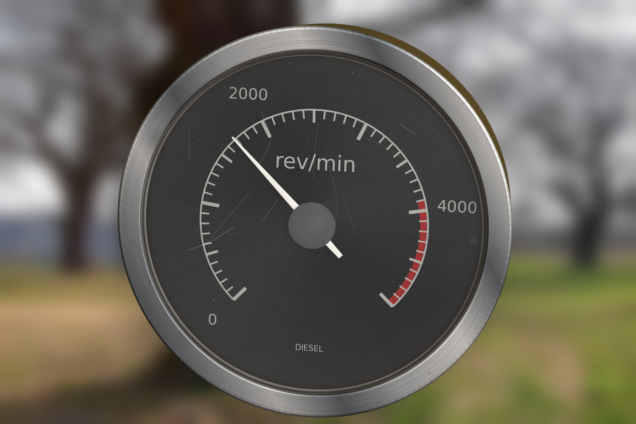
1700 rpm
